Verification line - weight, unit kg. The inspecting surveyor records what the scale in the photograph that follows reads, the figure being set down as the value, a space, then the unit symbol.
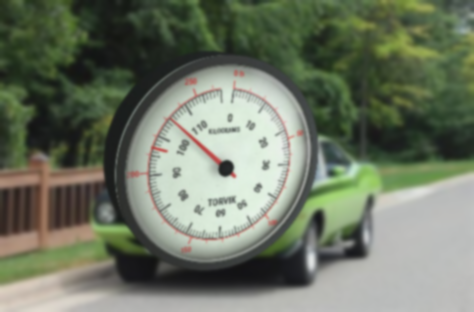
105 kg
